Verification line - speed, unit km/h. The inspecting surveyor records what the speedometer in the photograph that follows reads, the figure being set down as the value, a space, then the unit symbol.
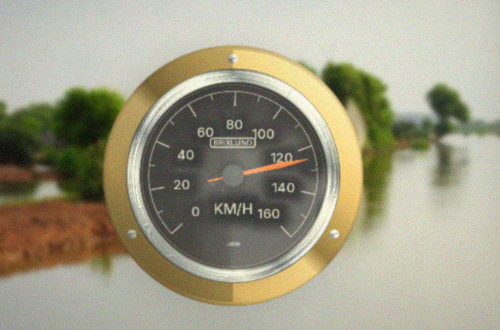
125 km/h
